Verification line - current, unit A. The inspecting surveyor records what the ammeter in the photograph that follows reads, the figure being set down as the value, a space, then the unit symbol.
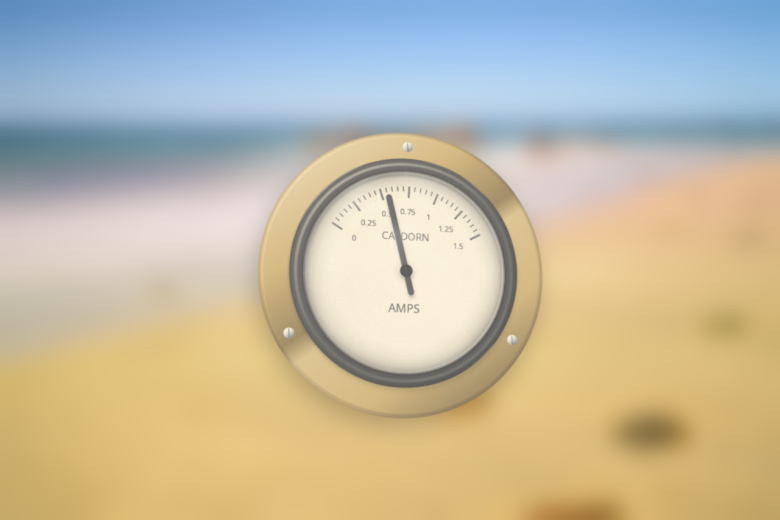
0.55 A
